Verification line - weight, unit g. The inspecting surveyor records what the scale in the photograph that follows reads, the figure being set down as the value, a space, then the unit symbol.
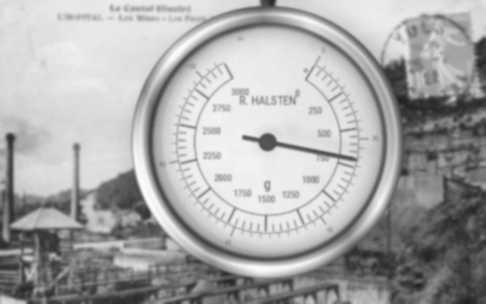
700 g
